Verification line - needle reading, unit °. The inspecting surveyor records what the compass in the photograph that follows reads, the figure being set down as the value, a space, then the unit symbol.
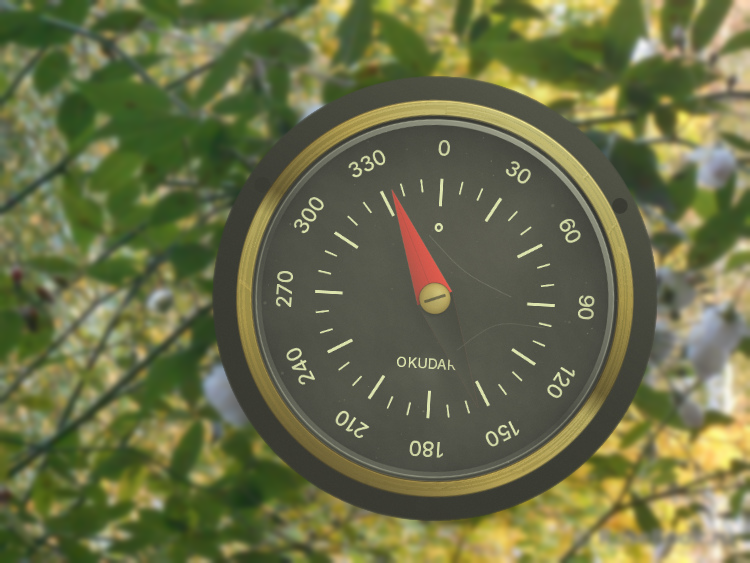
335 °
